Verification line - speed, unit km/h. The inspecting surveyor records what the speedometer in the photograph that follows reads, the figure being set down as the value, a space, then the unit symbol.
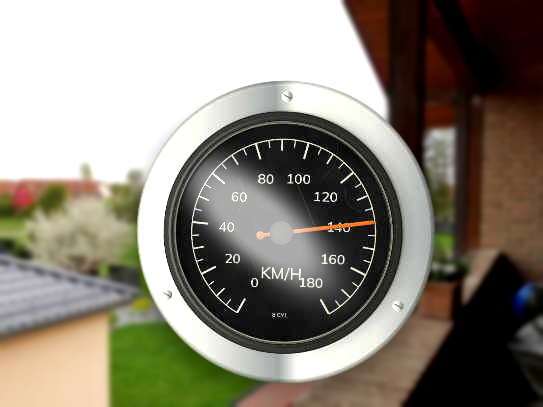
140 km/h
